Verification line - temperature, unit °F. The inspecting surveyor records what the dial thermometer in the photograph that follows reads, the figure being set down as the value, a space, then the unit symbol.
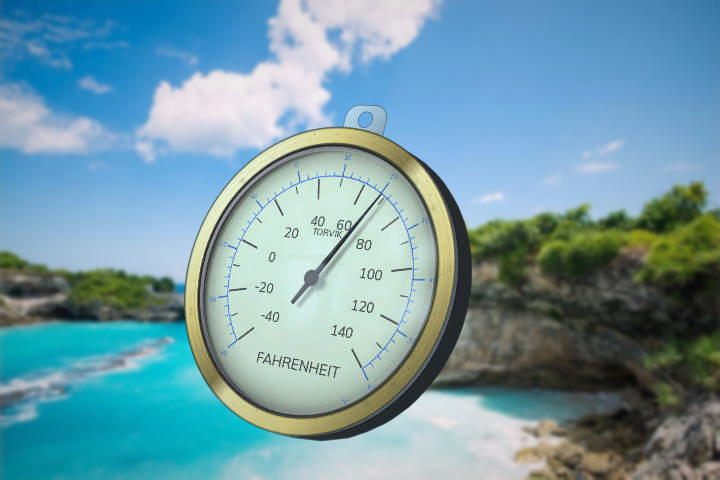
70 °F
